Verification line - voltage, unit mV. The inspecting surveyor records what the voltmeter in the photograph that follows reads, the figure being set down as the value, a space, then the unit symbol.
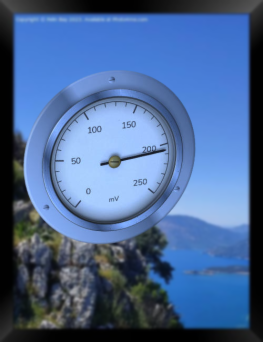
205 mV
